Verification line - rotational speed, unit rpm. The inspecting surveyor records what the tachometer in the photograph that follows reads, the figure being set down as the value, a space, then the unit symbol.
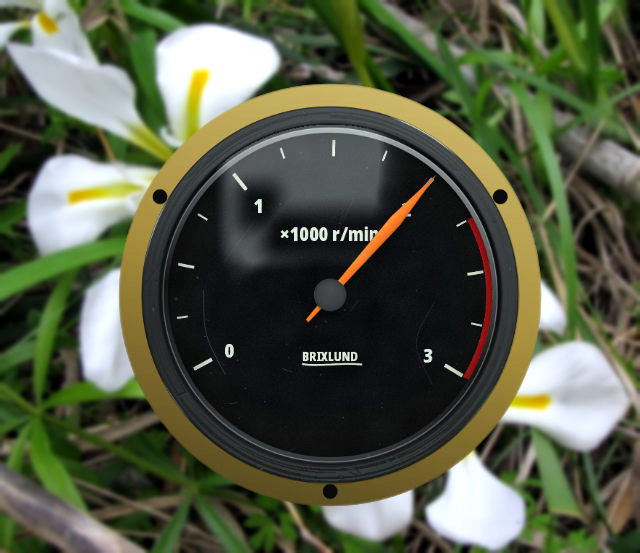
2000 rpm
